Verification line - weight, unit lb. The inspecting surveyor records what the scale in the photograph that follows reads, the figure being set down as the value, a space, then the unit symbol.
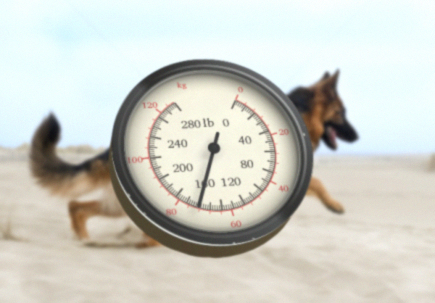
160 lb
